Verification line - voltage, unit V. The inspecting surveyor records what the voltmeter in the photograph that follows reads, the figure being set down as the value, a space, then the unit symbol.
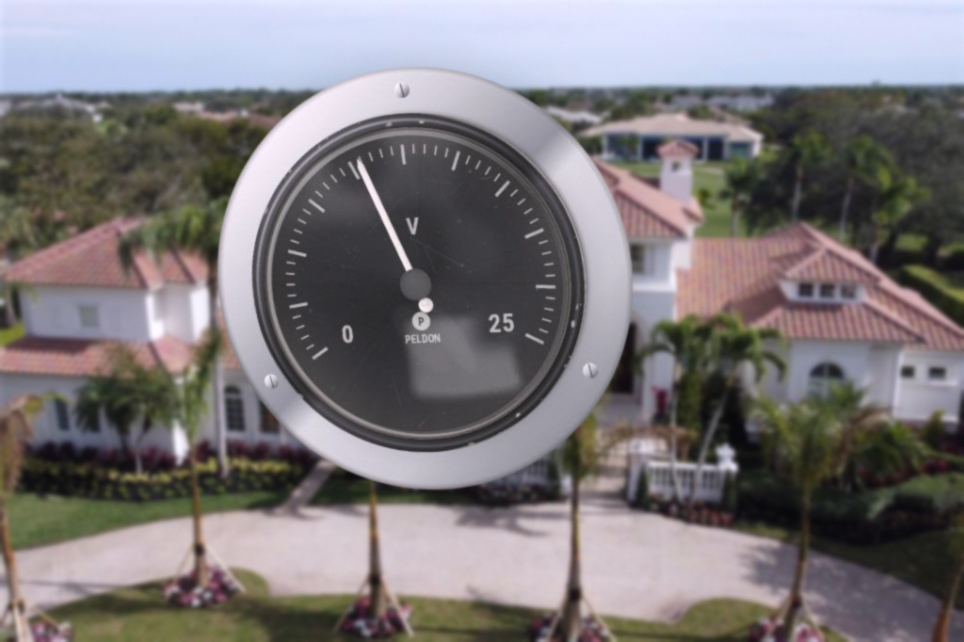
10.5 V
